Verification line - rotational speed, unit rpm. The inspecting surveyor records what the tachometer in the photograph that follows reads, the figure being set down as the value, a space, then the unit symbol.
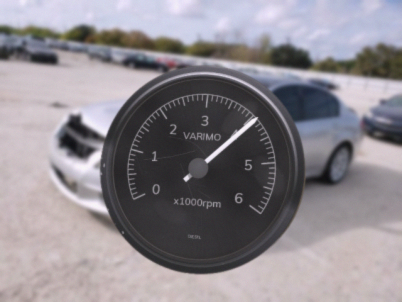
4100 rpm
